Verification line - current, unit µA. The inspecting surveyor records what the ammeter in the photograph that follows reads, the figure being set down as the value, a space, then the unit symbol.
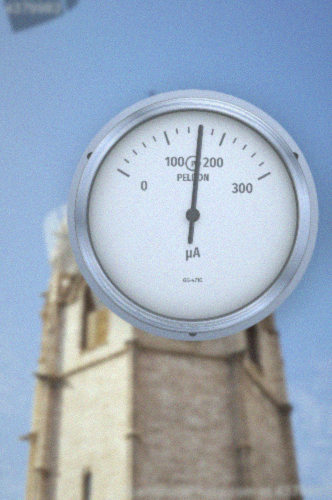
160 µA
